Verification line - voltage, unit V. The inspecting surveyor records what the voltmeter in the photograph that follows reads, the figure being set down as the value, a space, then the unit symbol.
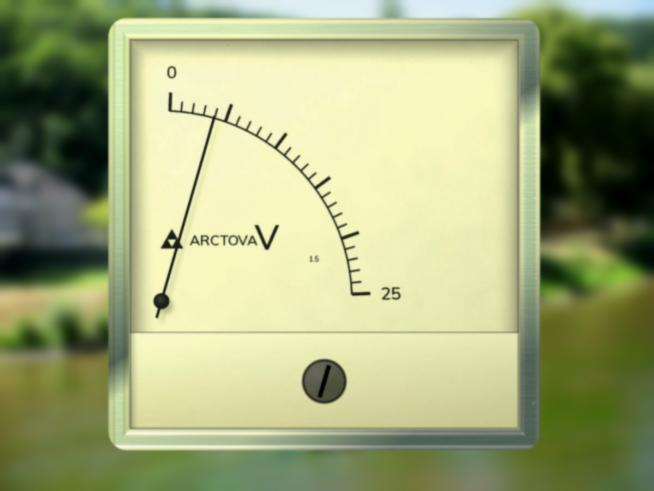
4 V
